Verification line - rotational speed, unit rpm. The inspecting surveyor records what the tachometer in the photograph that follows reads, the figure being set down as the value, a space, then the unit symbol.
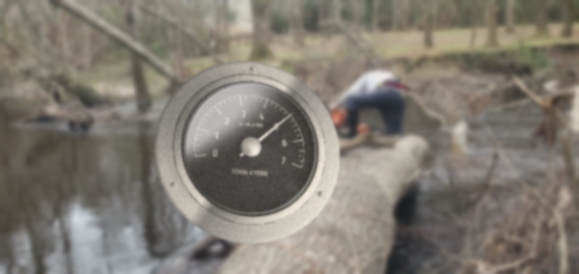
5000 rpm
